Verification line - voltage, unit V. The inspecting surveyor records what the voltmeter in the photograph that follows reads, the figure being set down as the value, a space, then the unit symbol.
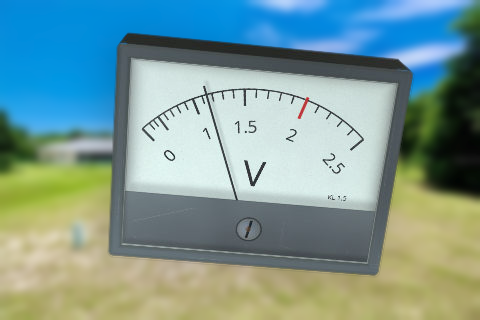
1.15 V
